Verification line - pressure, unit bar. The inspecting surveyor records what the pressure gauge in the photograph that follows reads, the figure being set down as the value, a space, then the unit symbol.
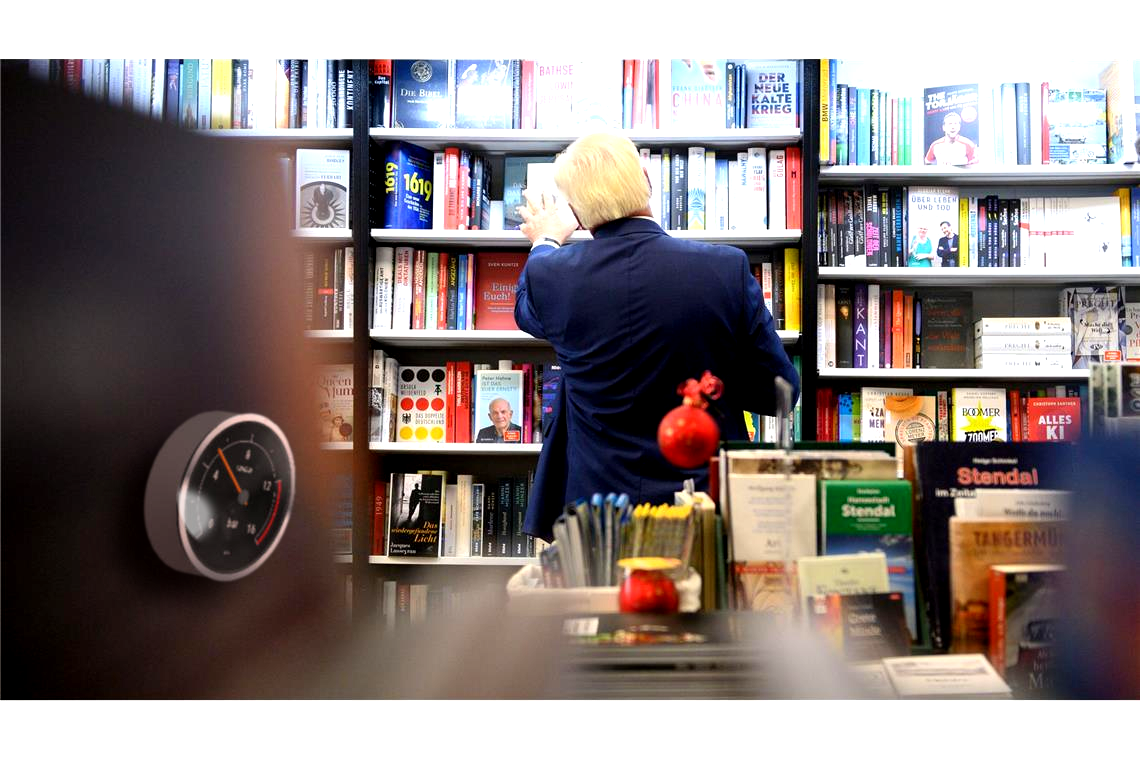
5 bar
